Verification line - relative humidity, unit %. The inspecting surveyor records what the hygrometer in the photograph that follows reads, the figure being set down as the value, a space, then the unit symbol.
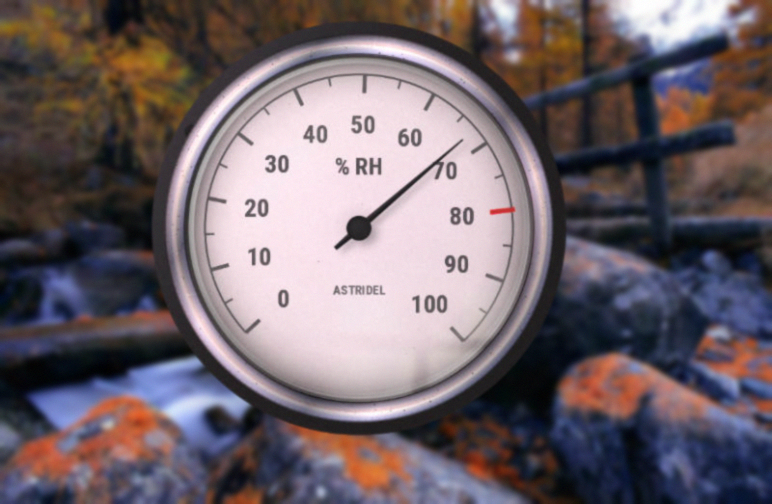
67.5 %
